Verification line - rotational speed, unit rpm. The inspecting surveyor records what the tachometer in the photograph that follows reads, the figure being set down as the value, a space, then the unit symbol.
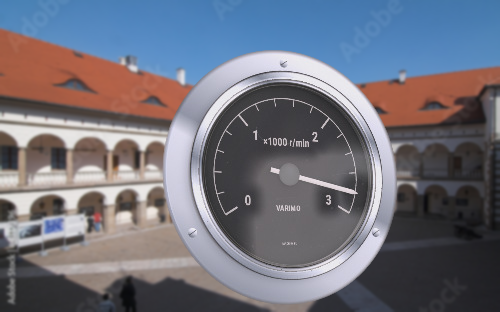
2800 rpm
